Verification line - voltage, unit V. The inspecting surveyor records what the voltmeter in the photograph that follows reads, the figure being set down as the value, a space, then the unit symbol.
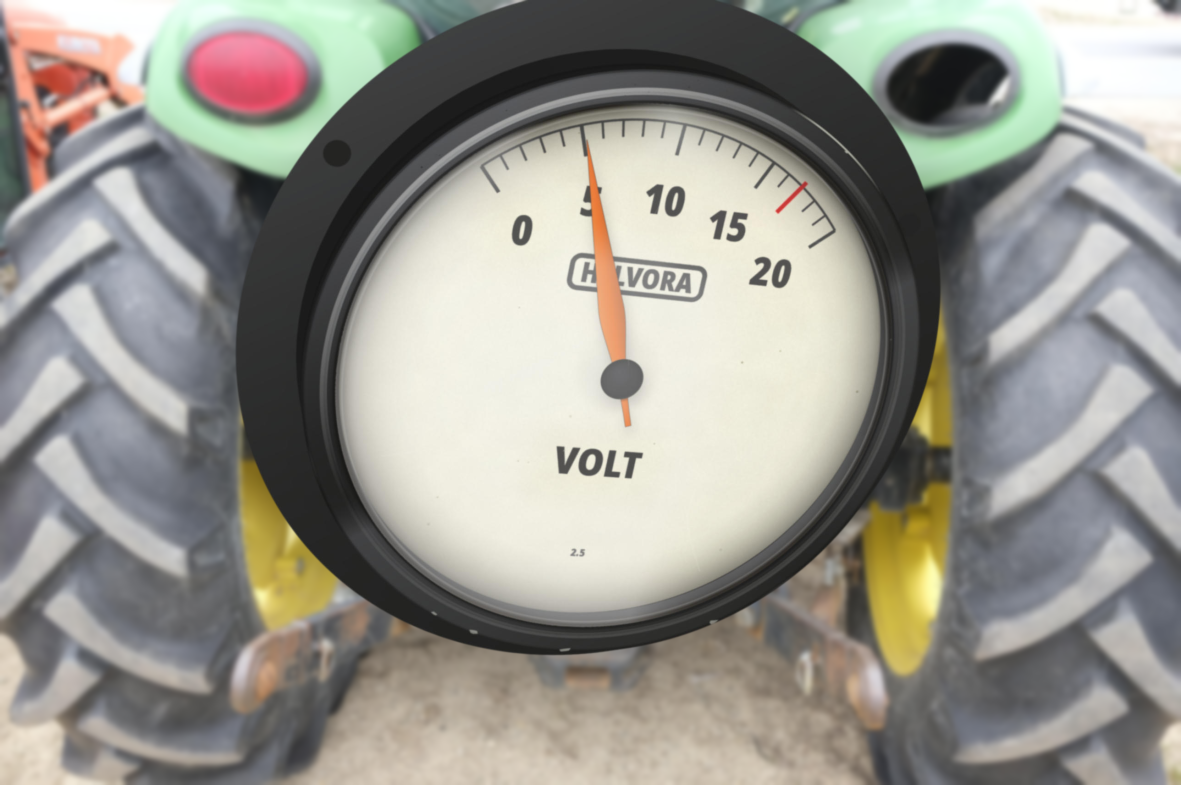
5 V
